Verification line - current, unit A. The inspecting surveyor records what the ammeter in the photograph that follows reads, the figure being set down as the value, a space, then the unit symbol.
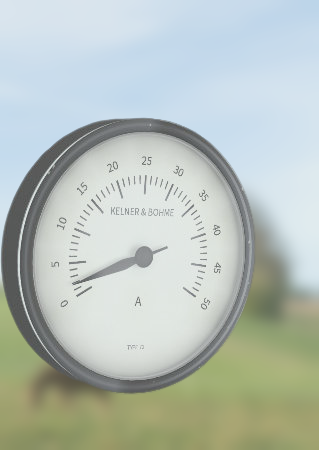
2 A
